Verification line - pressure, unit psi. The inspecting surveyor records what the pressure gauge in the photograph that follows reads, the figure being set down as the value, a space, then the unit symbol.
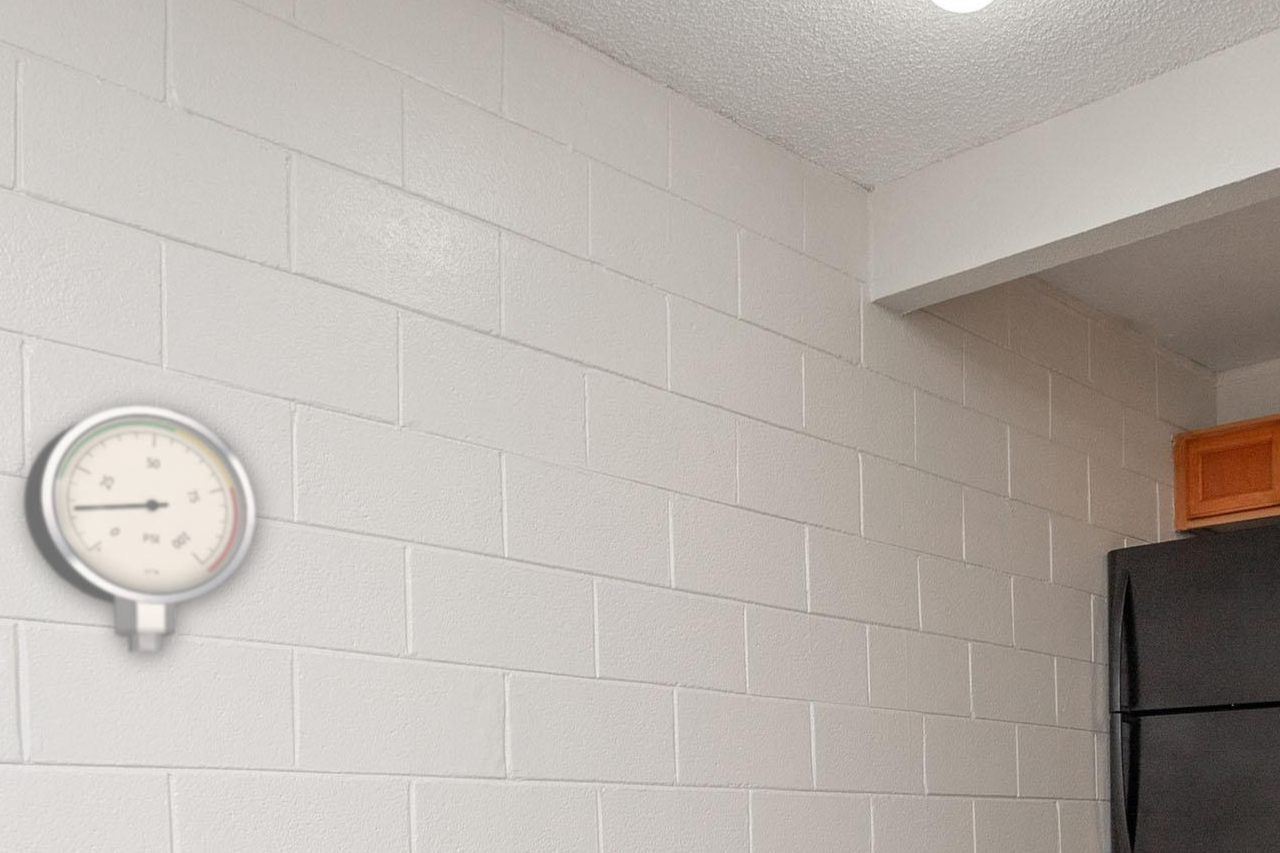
12.5 psi
